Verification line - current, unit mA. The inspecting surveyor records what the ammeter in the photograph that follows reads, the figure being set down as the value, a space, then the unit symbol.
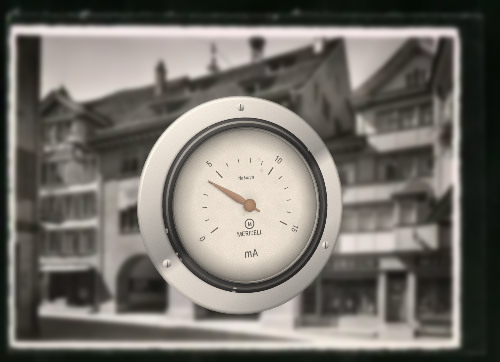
4 mA
